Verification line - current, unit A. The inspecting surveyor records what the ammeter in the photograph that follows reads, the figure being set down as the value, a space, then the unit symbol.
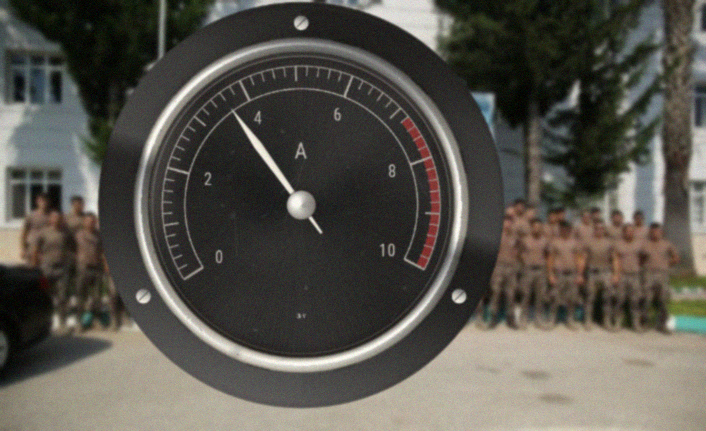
3.6 A
